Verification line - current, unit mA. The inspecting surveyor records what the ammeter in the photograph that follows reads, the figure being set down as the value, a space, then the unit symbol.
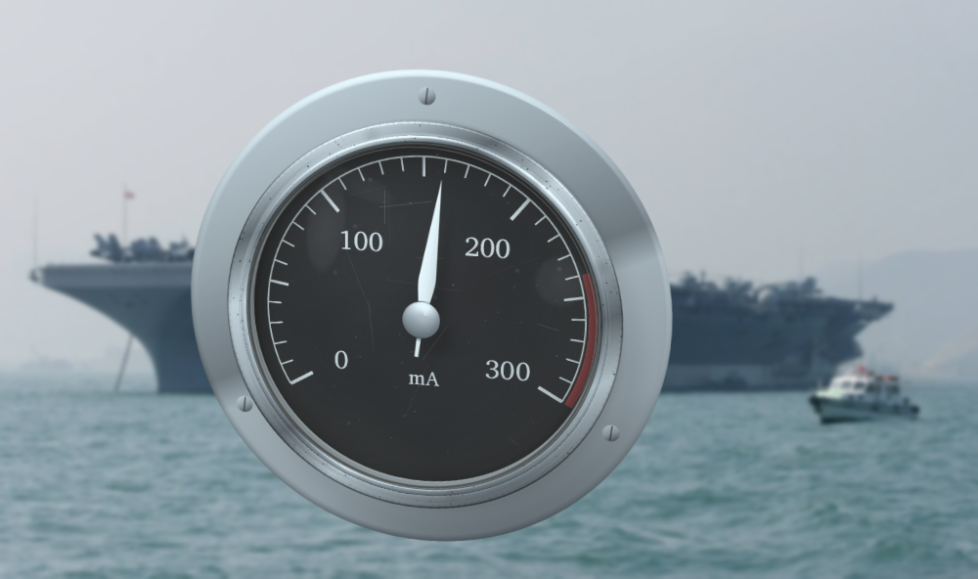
160 mA
